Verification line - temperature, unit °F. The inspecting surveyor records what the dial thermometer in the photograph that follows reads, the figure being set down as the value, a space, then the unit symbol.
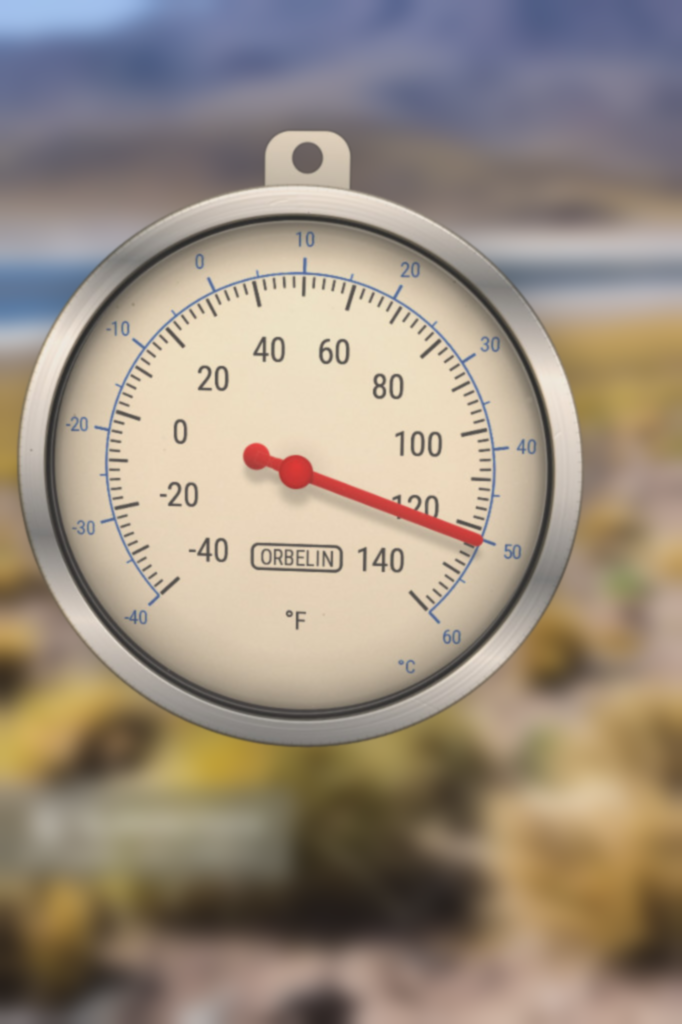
122 °F
